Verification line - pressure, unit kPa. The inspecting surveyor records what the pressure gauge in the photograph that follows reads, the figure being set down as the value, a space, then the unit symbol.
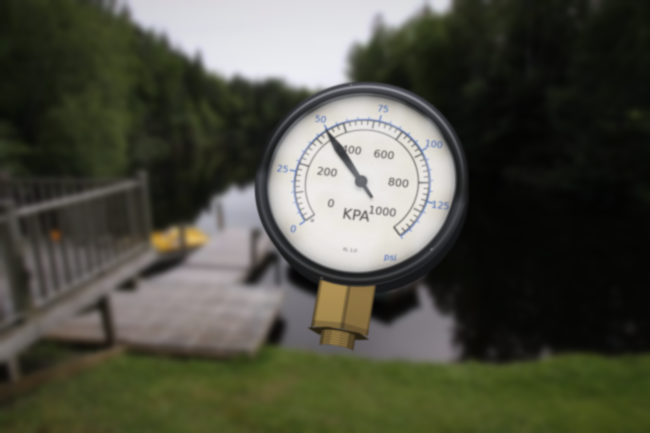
340 kPa
